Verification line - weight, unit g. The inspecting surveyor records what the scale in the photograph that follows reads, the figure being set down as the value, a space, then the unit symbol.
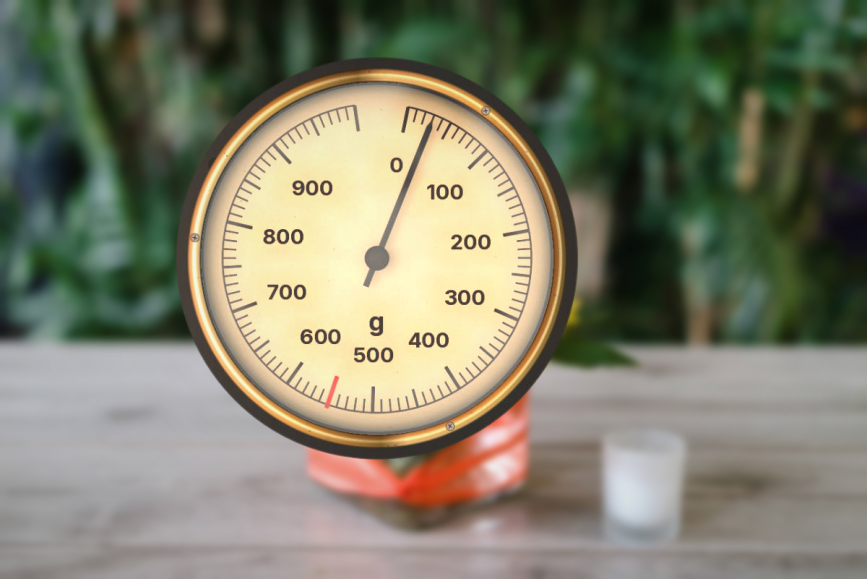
30 g
